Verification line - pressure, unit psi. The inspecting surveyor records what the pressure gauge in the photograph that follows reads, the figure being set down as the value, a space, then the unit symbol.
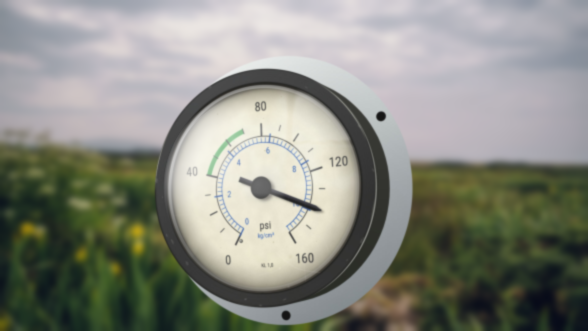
140 psi
